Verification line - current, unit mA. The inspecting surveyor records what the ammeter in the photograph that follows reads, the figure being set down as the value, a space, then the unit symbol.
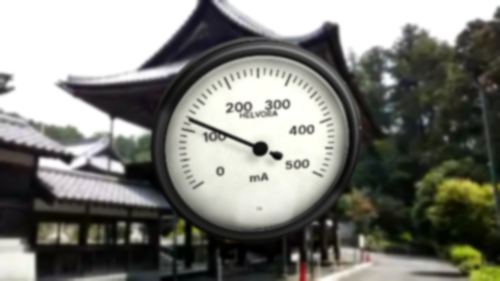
120 mA
